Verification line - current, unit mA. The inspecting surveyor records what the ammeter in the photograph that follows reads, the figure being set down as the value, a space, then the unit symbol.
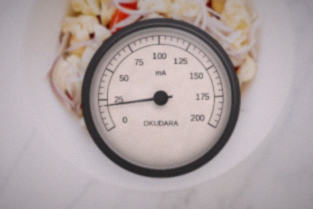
20 mA
